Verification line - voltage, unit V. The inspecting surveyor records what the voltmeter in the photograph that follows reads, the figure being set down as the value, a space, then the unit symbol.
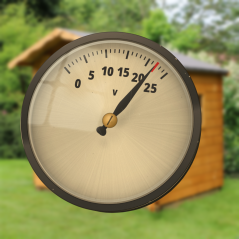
22 V
